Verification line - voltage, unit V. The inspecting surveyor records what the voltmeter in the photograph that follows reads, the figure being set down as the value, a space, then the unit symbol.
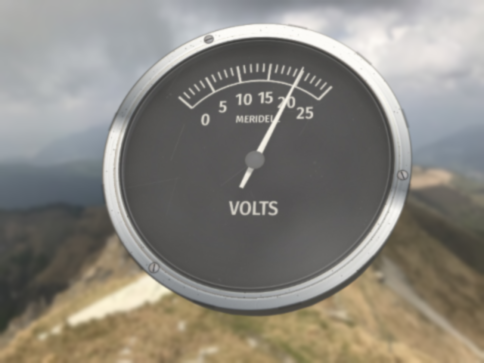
20 V
